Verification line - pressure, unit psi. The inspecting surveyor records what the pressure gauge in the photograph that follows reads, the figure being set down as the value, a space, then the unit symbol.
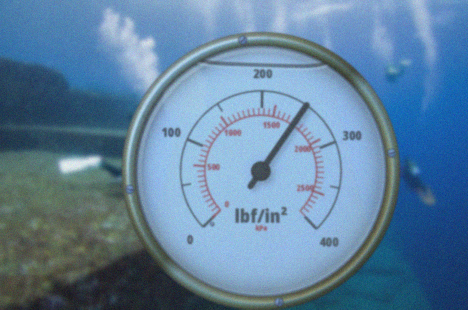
250 psi
